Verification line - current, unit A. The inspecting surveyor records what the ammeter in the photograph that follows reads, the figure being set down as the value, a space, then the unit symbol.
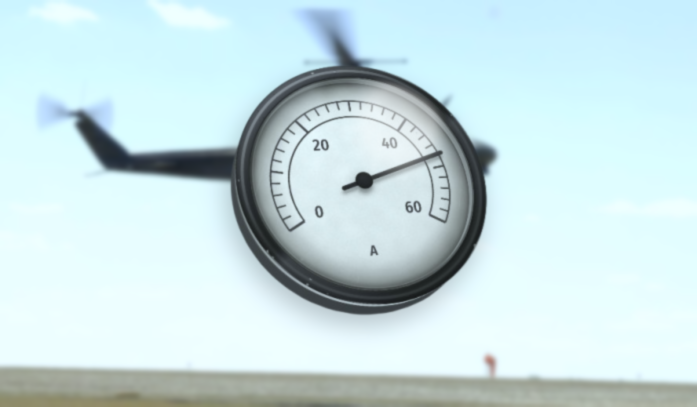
48 A
